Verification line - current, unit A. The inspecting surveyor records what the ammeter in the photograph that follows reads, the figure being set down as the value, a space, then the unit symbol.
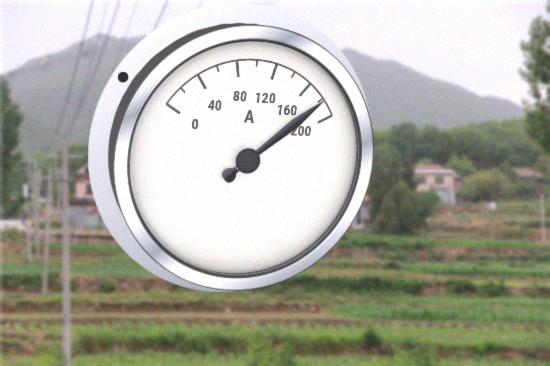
180 A
